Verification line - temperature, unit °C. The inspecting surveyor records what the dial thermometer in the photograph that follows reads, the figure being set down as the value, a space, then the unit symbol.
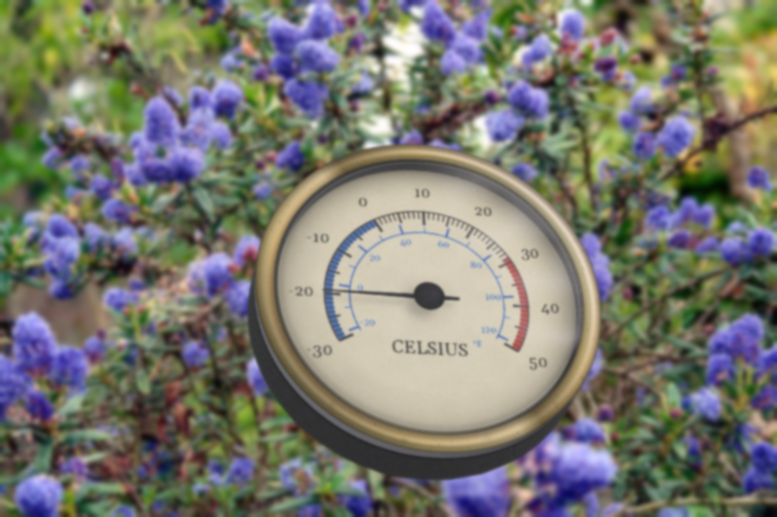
-20 °C
